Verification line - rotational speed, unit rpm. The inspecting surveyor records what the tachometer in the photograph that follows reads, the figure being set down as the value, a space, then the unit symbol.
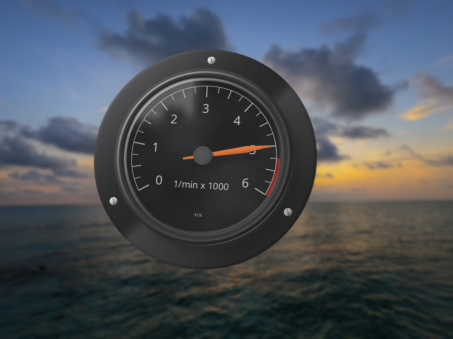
5000 rpm
